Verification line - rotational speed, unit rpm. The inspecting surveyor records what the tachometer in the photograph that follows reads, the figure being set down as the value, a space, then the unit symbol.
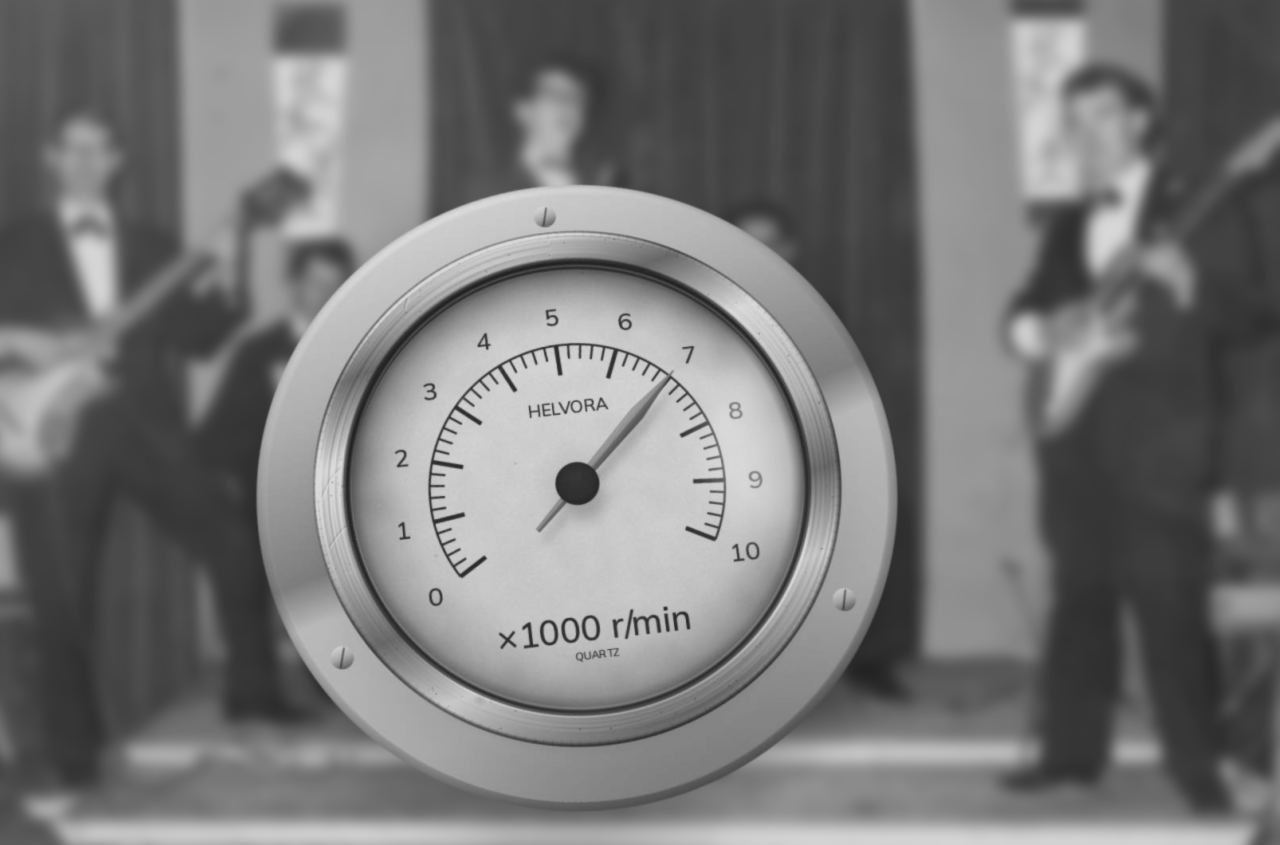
7000 rpm
